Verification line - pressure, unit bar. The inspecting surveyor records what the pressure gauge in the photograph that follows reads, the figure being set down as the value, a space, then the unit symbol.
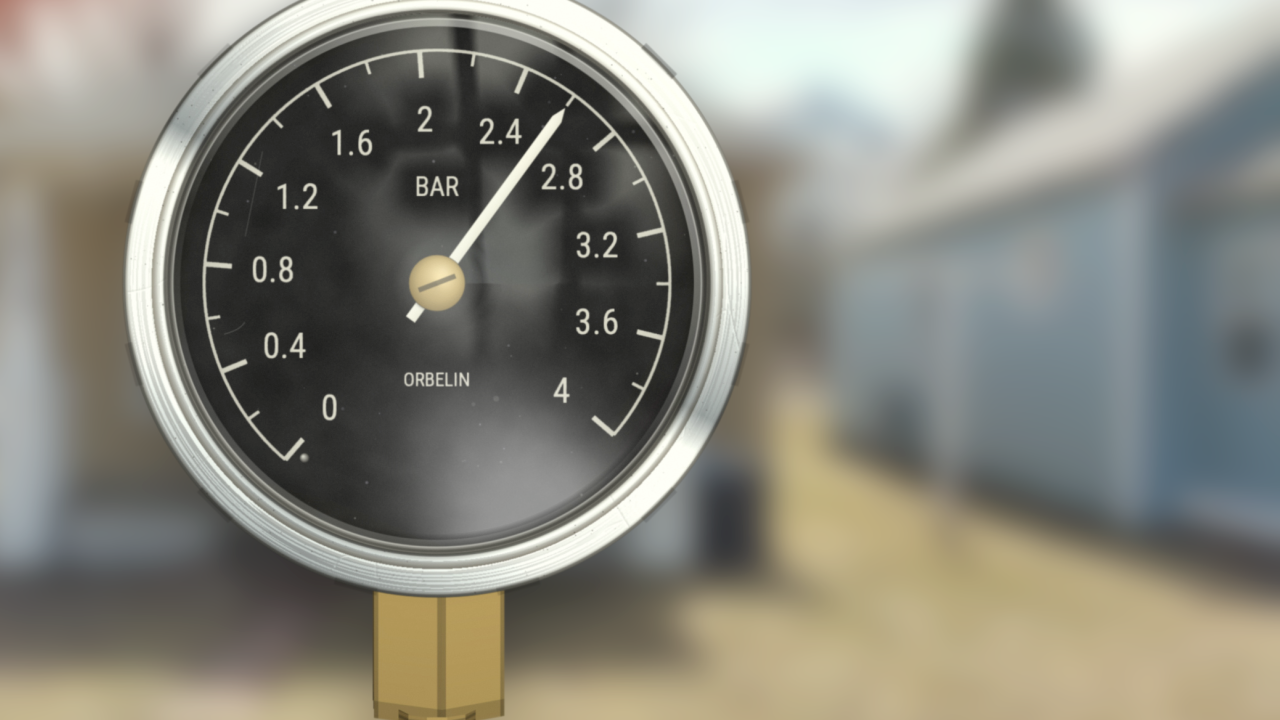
2.6 bar
